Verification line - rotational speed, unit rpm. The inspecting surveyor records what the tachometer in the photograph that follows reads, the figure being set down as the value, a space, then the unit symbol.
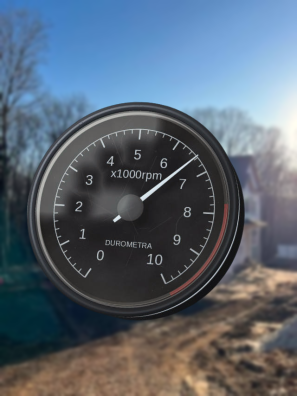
6600 rpm
